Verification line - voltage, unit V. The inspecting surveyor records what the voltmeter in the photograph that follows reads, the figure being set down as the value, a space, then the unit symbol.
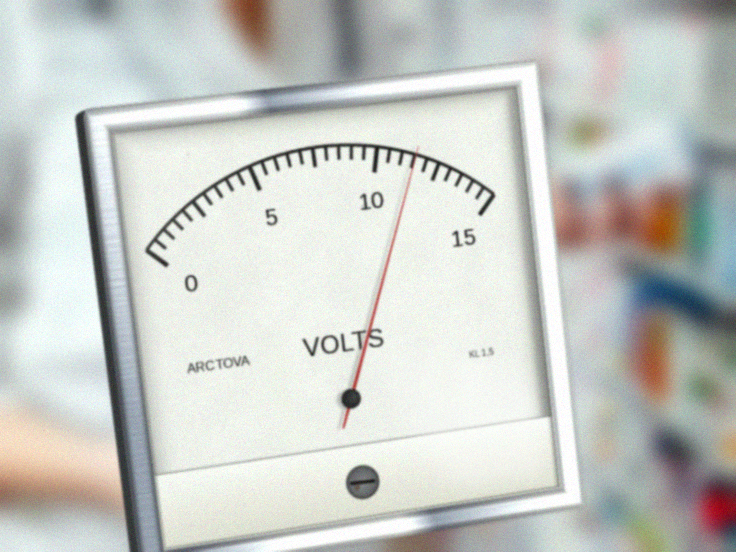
11.5 V
